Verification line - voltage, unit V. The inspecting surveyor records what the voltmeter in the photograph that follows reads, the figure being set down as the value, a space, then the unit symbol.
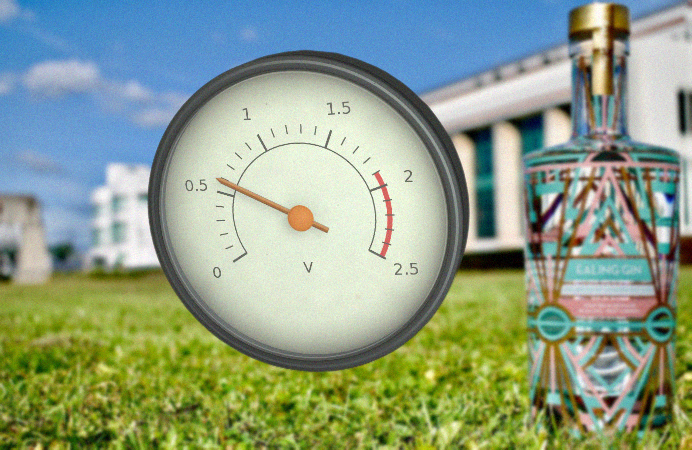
0.6 V
